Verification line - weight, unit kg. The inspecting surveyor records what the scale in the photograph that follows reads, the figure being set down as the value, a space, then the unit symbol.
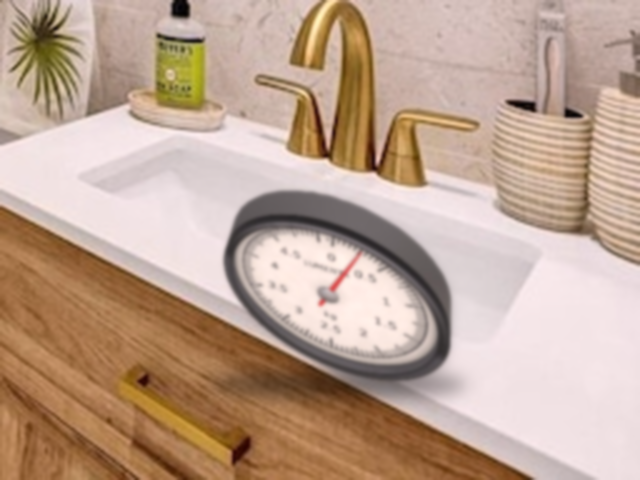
0.25 kg
